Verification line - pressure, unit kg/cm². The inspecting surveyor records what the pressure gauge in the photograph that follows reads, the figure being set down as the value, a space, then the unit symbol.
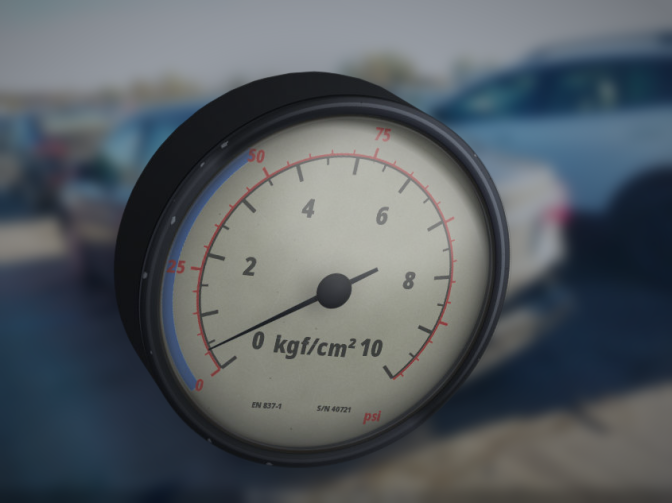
0.5 kg/cm²
